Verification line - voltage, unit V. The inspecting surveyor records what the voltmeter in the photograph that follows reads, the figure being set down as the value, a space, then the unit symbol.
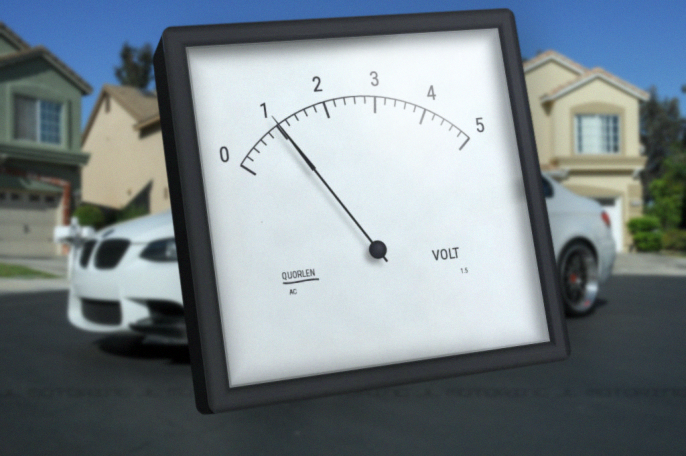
1 V
